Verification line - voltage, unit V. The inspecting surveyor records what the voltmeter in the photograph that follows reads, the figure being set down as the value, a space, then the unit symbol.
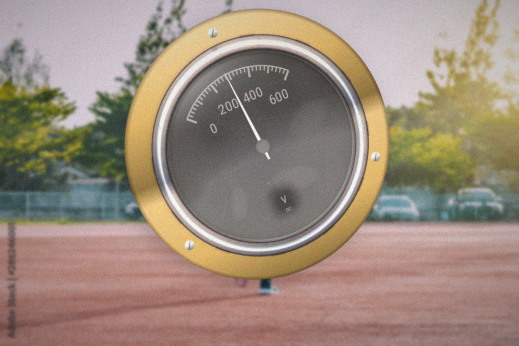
280 V
